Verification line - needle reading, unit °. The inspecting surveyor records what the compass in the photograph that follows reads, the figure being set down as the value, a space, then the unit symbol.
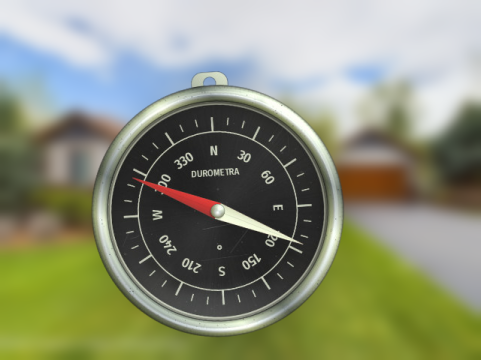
295 °
